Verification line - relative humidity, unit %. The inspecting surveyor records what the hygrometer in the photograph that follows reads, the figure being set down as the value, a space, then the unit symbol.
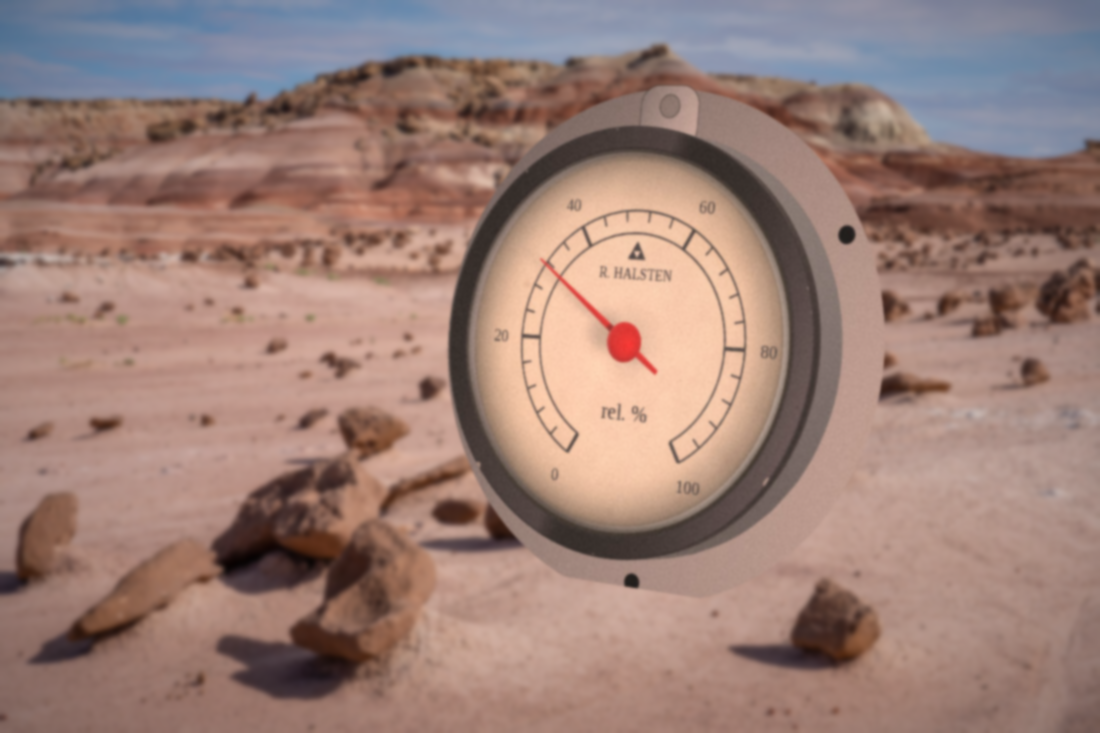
32 %
